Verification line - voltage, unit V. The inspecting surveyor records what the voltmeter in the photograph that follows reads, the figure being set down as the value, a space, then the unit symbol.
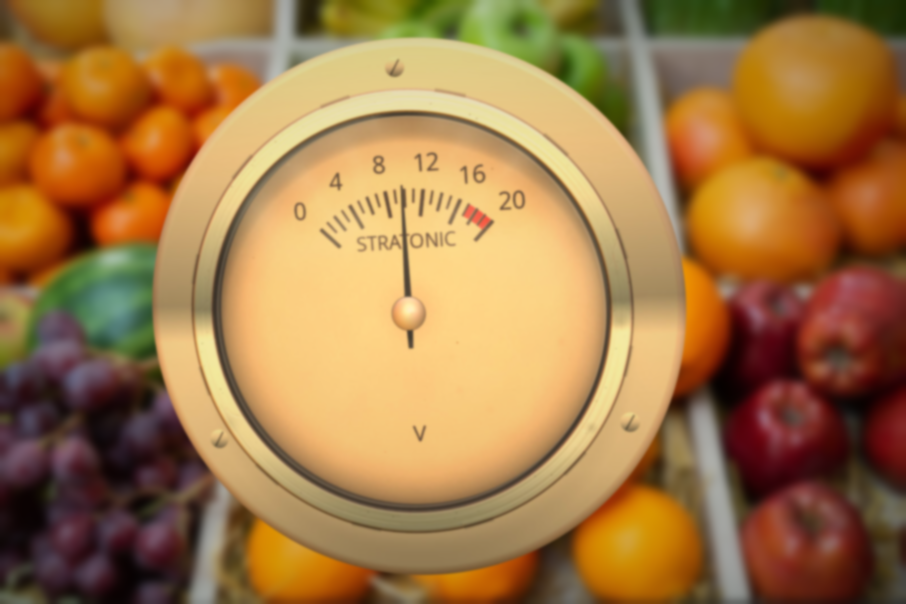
10 V
